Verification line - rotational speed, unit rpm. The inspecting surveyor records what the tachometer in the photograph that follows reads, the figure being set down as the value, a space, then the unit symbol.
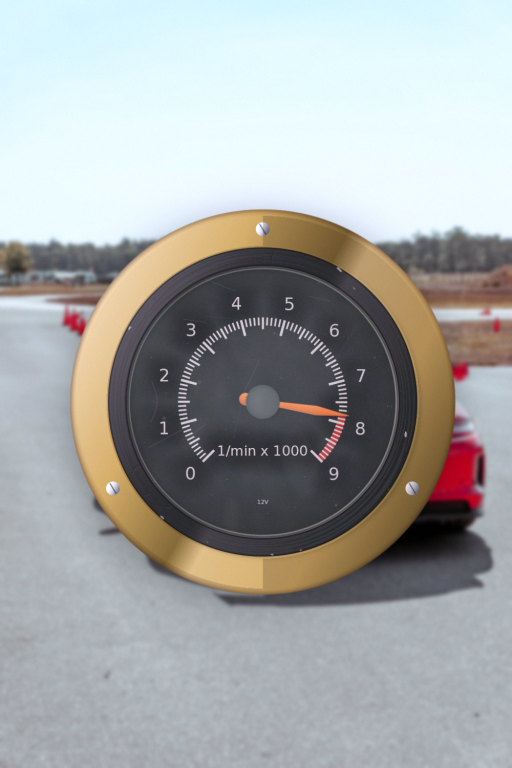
7800 rpm
